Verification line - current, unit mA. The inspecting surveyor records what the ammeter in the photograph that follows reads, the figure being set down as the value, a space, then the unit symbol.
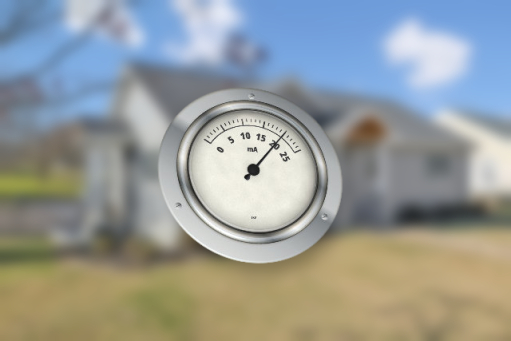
20 mA
